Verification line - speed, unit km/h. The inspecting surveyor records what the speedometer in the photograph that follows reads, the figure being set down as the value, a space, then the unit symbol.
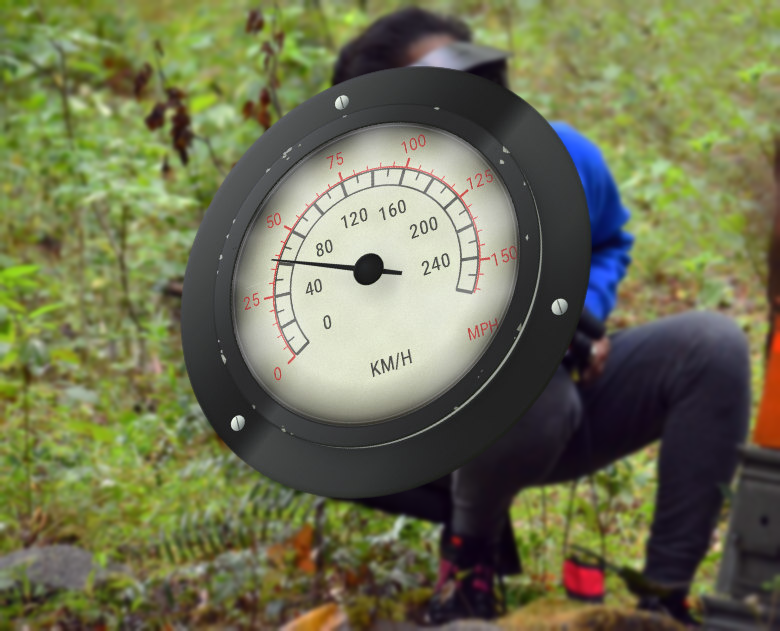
60 km/h
